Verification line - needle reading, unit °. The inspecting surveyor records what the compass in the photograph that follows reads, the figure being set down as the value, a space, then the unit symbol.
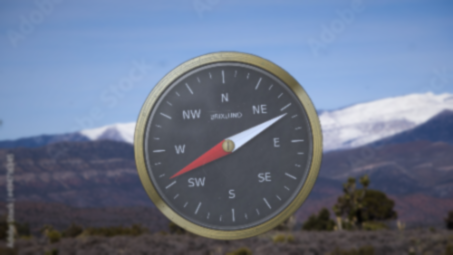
245 °
